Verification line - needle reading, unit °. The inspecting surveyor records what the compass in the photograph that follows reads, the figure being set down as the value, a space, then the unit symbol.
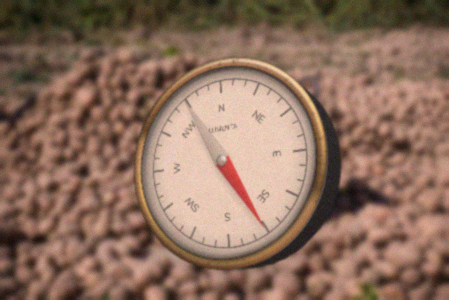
150 °
